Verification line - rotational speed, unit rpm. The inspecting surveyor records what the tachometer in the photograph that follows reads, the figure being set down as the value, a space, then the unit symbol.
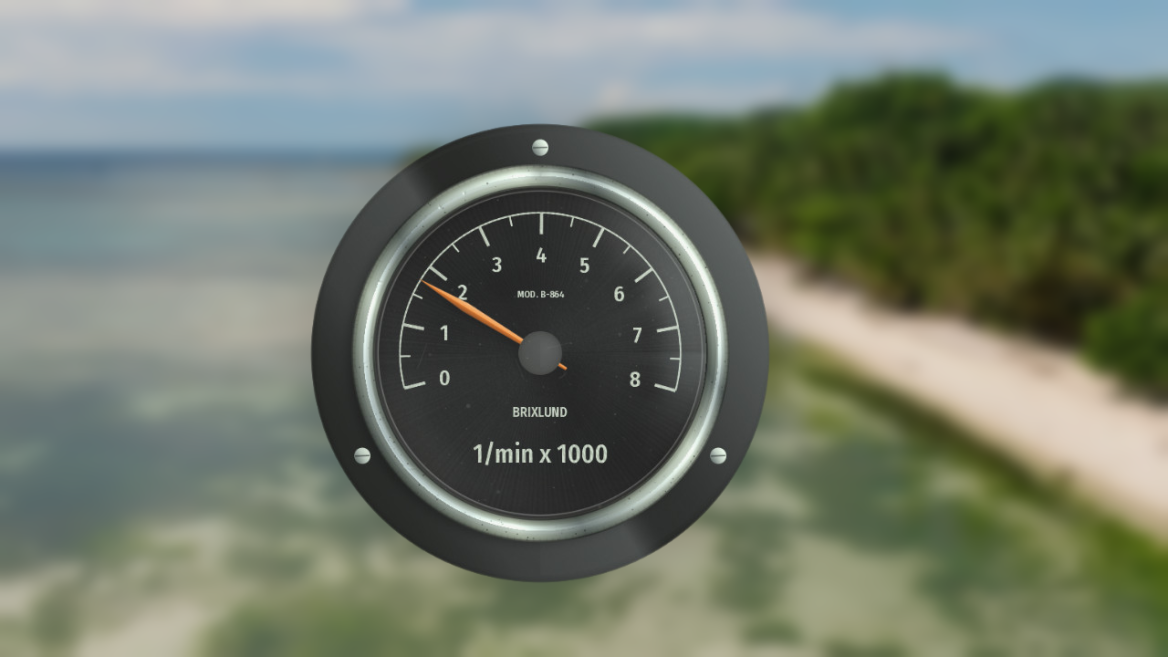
1750 rpm
